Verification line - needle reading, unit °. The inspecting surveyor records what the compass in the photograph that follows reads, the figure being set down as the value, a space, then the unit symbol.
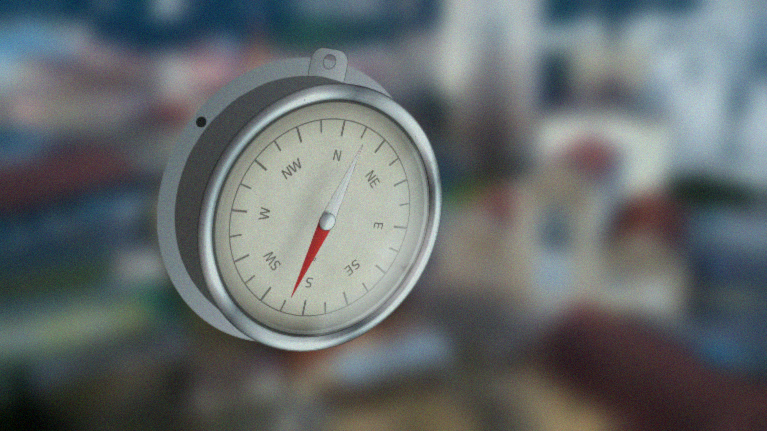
195 °
